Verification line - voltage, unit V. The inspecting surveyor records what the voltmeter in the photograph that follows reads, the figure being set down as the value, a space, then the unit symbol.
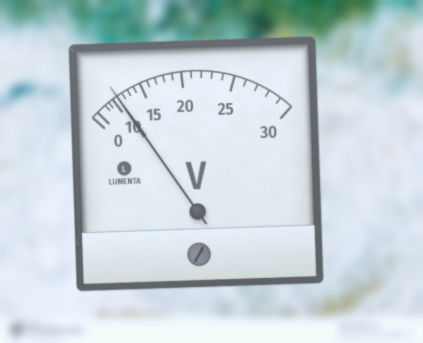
11 V
